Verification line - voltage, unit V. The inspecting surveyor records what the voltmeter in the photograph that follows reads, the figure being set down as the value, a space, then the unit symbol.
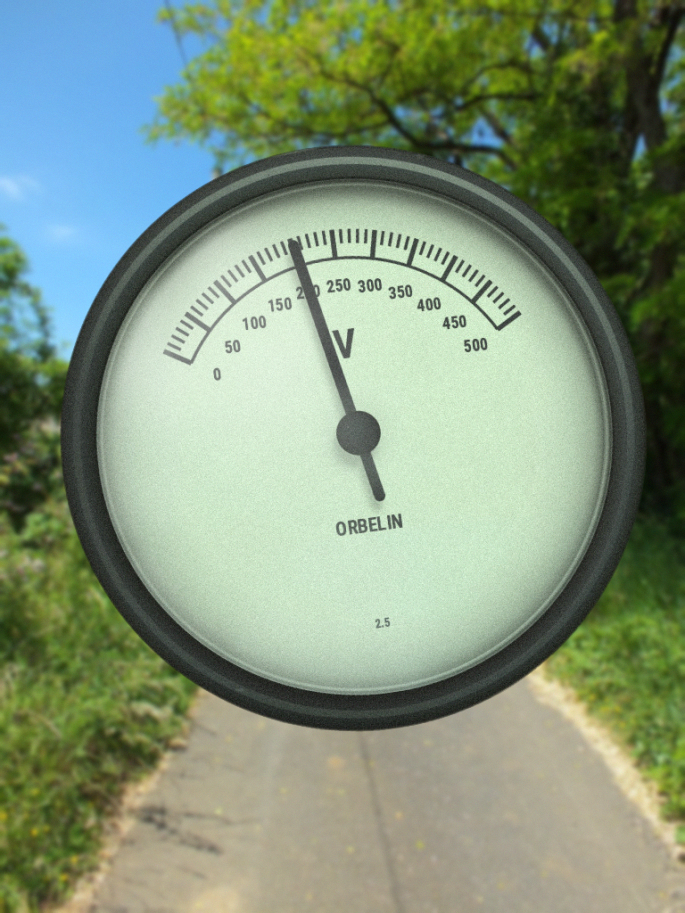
200 V
